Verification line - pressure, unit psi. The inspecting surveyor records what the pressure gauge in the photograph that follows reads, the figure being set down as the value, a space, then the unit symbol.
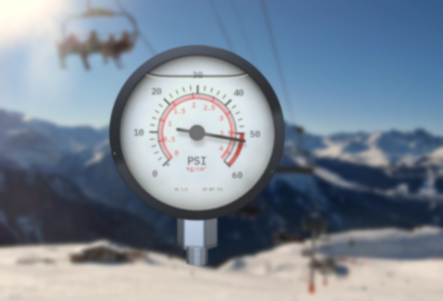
52 psi
